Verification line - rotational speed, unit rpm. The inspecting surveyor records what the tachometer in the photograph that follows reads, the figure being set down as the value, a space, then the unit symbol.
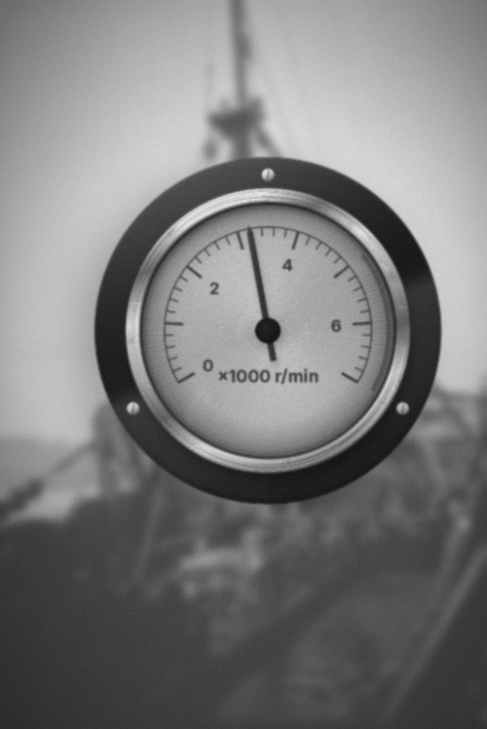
3200 rpm
